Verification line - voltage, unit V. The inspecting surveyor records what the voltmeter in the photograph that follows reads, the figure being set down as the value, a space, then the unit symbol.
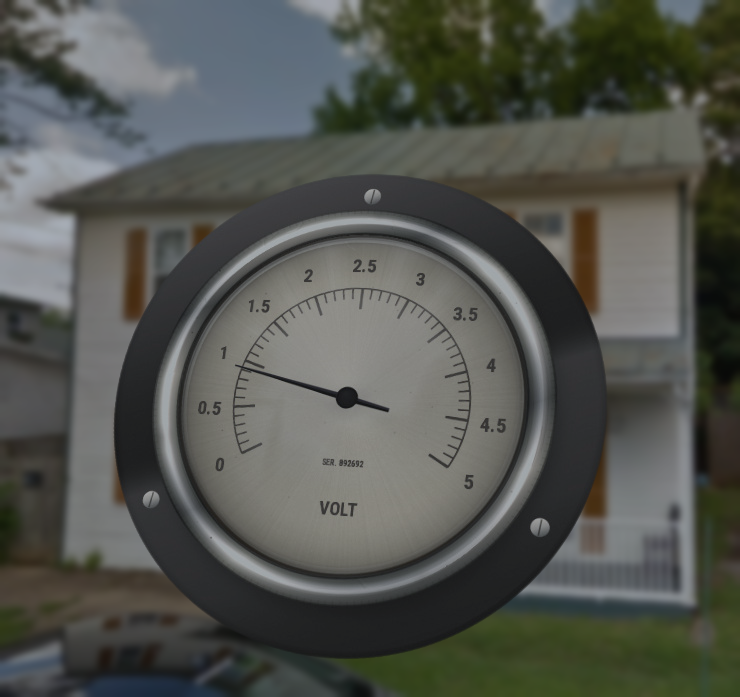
0.9 V
